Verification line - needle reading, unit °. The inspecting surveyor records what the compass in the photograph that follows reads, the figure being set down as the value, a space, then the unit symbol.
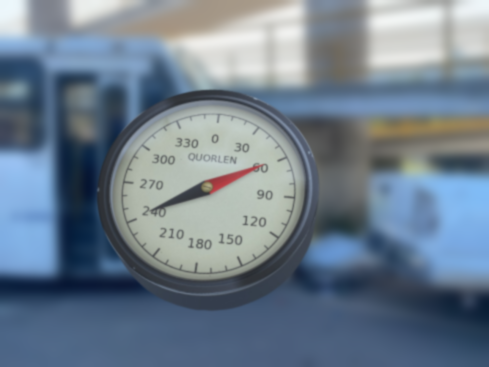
60 °
